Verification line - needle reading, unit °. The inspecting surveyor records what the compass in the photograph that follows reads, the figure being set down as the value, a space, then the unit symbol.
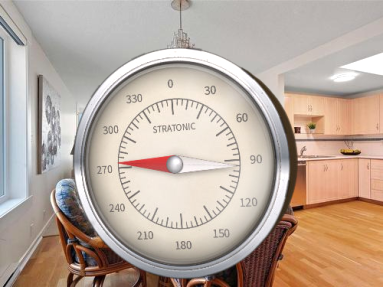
275 °
